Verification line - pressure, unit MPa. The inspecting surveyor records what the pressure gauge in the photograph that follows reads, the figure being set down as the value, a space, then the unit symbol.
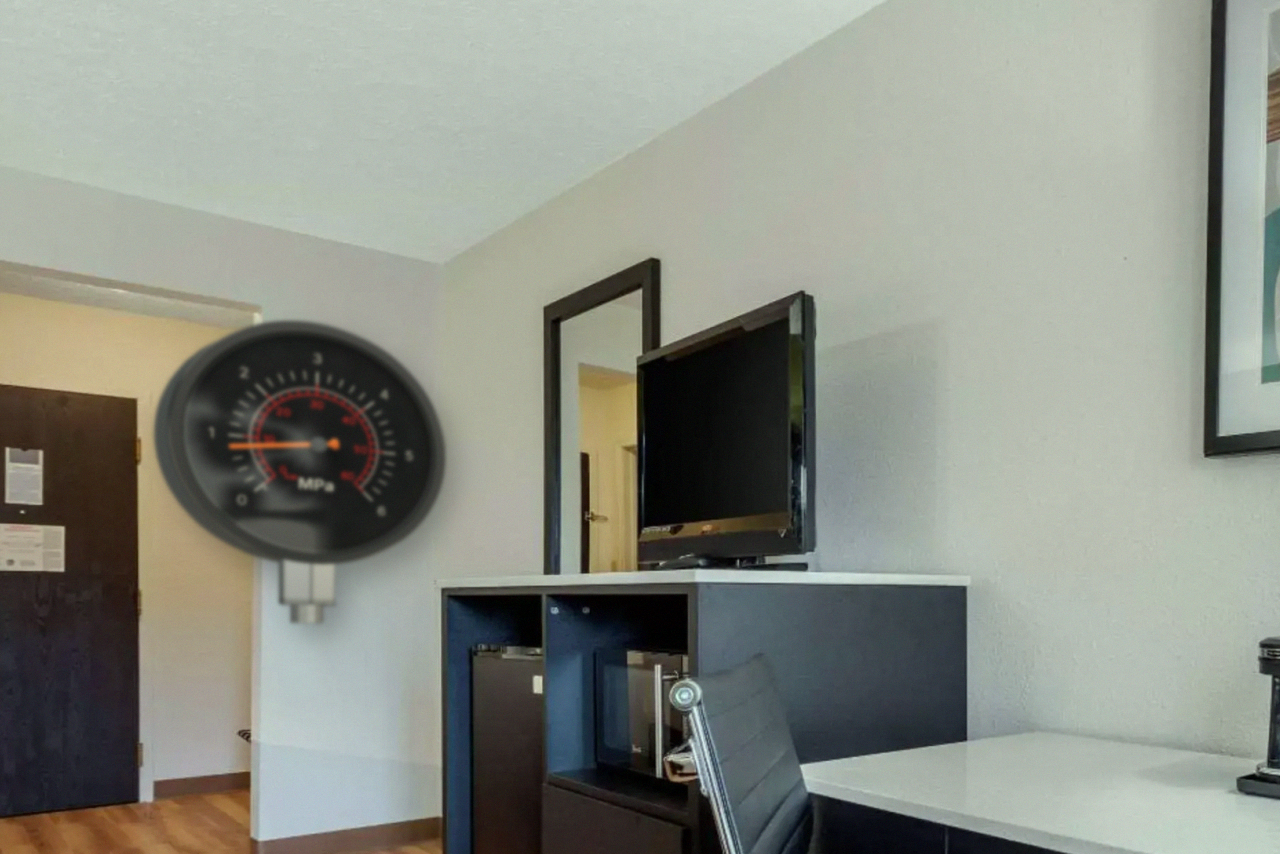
0.8 MPa
